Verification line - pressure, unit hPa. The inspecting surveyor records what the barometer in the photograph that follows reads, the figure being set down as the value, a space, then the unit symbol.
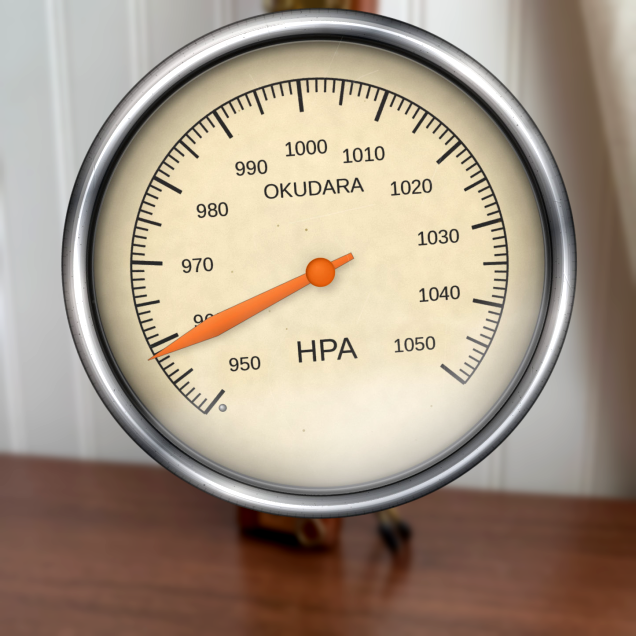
959 hPa
